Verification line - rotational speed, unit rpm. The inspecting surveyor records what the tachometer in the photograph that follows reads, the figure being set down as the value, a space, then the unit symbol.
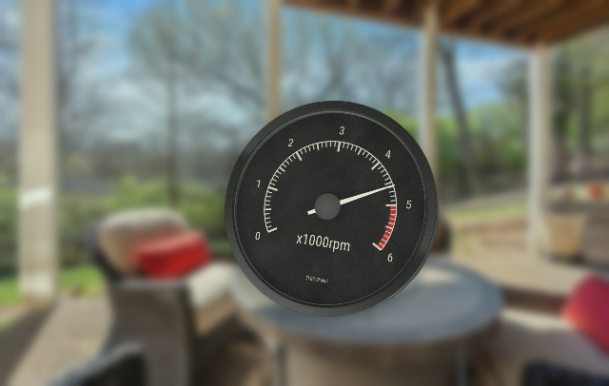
4600 rpm
